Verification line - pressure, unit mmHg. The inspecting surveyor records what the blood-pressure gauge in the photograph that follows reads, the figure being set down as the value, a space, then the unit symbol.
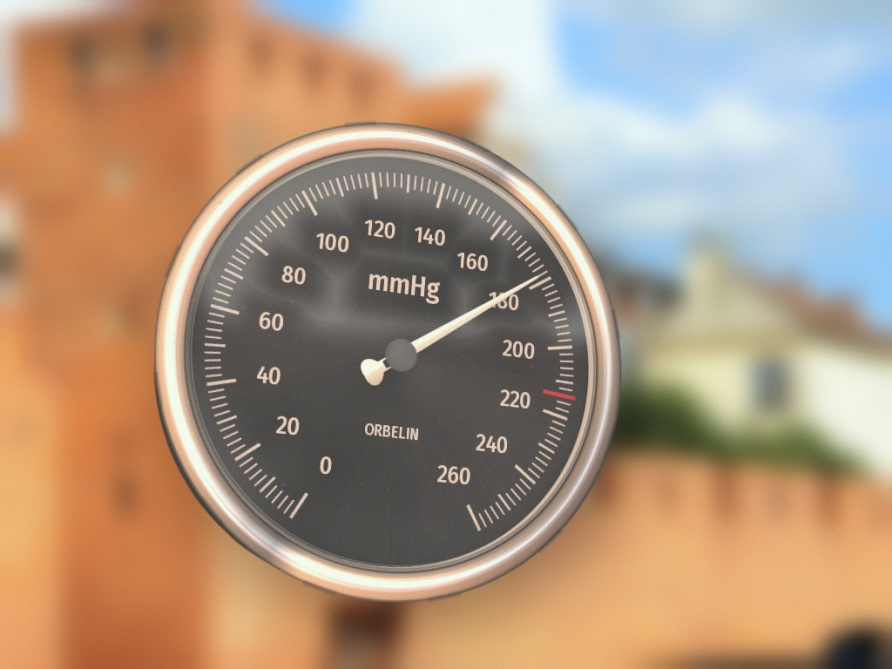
178 mmHg
